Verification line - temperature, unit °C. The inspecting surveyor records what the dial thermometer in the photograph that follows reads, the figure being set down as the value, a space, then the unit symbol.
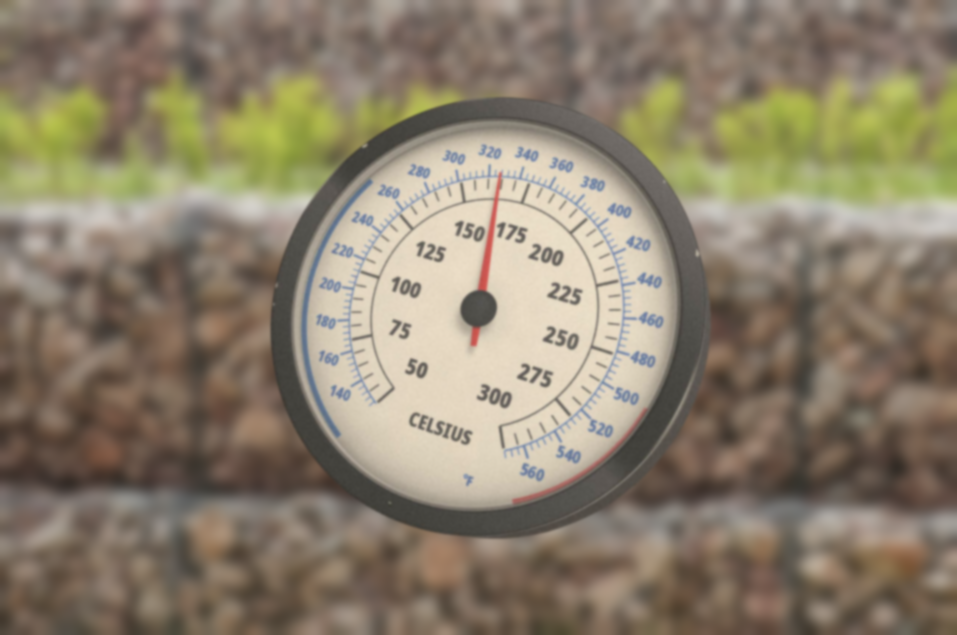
165 °C
